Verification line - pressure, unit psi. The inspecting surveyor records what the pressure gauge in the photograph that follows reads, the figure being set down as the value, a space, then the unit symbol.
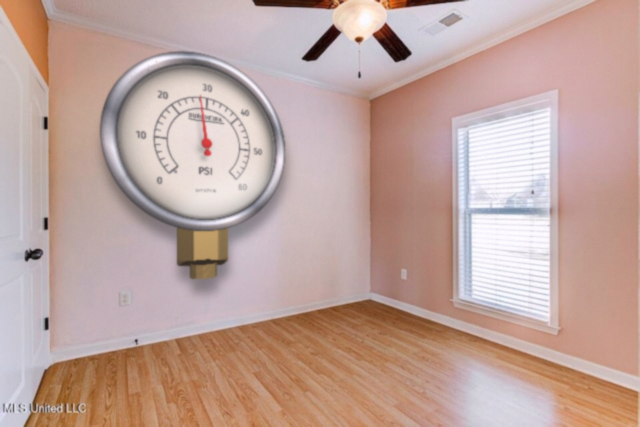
28 psi
